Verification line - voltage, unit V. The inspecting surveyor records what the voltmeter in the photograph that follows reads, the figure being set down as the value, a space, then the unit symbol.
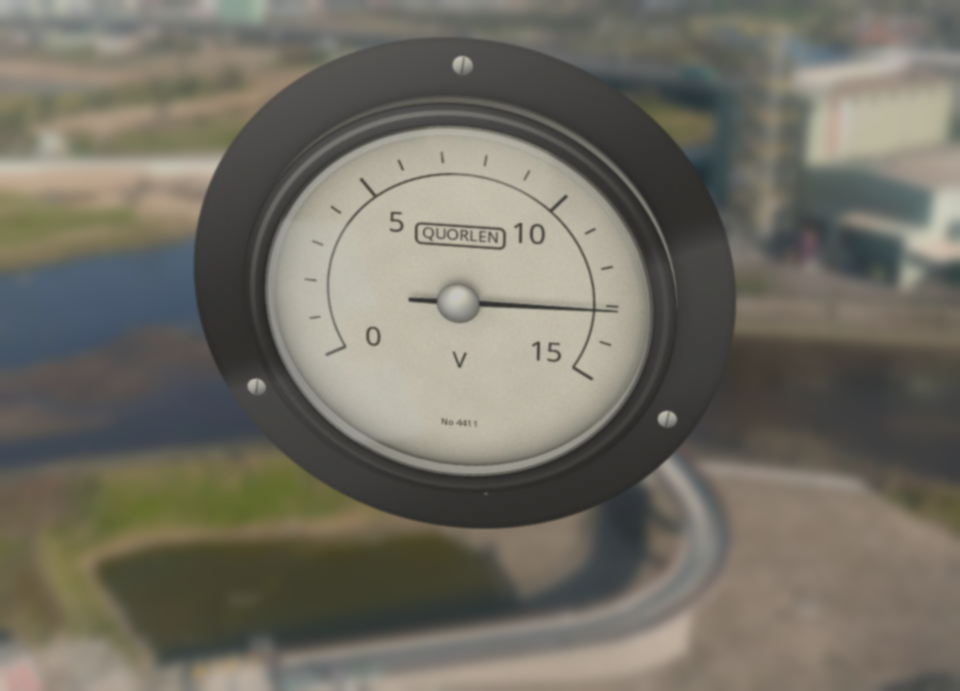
13 V
